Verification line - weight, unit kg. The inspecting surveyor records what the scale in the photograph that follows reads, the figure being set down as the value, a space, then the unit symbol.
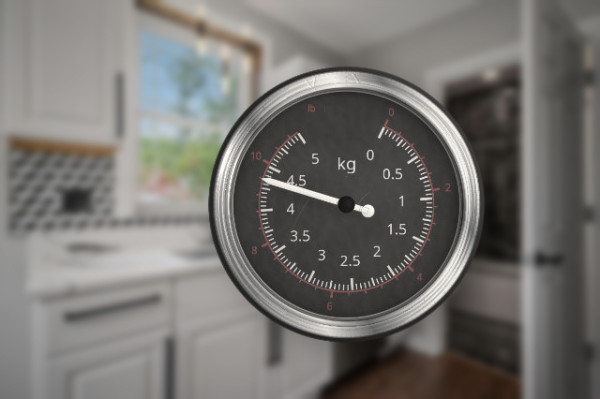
4.35 kg
